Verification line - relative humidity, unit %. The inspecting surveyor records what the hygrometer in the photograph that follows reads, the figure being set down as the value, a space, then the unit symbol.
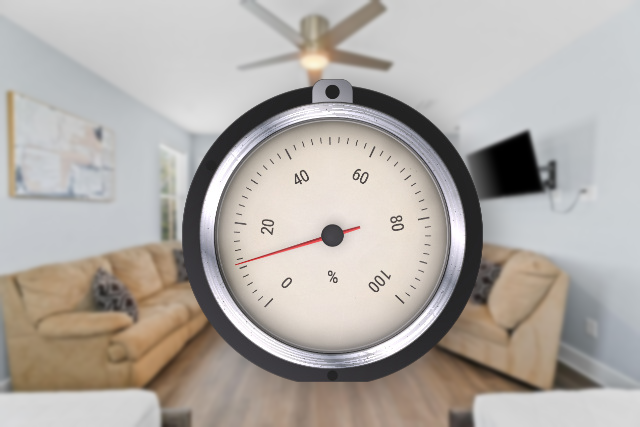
11 %
